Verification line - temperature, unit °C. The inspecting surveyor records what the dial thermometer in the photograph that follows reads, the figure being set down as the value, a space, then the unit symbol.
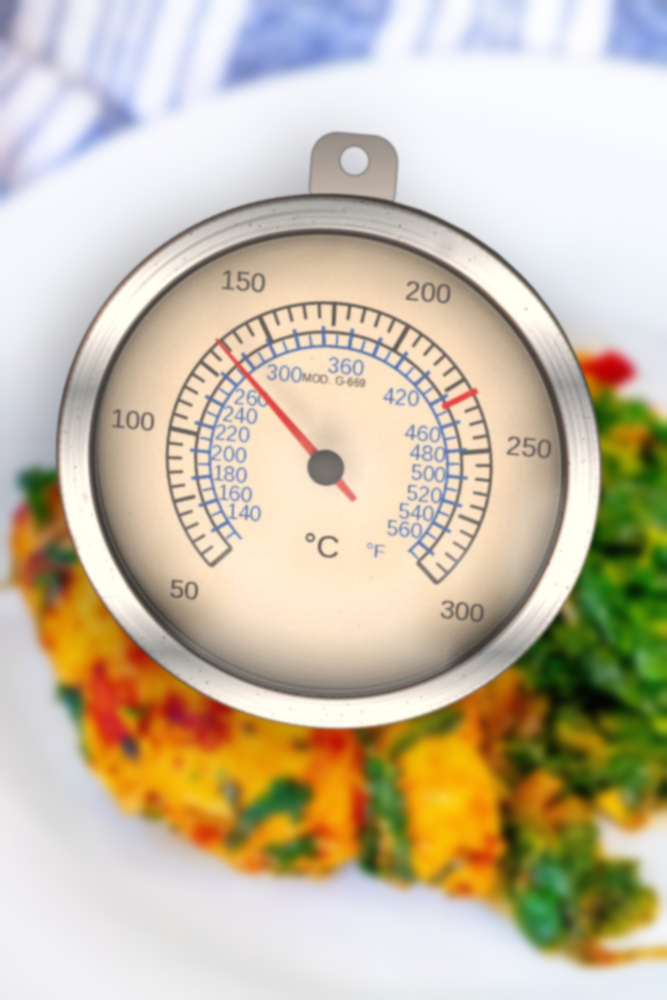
135 °C
